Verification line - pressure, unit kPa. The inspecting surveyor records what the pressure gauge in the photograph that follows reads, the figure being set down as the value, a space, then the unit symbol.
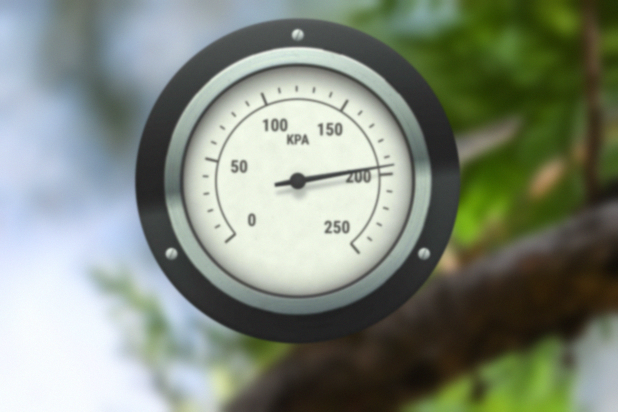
195 kPa
